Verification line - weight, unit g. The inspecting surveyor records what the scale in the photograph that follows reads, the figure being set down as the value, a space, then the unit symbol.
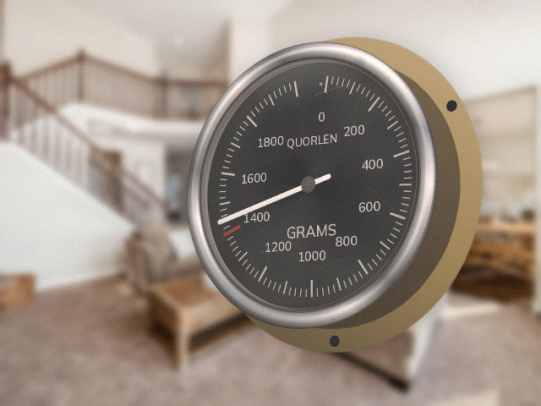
1440 g
